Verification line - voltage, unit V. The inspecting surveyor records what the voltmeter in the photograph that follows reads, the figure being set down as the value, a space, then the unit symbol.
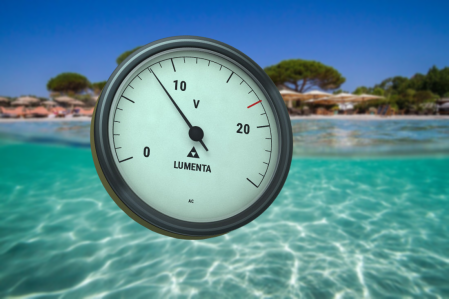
8 V
